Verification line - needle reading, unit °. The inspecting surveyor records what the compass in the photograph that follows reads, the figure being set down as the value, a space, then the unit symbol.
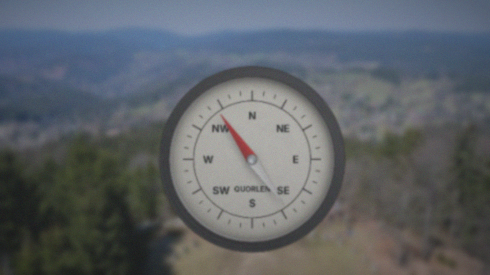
325 °
